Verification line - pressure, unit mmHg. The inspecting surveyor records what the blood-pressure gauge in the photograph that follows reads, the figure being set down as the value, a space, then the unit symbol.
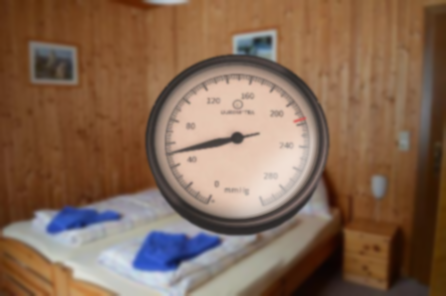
50 mmHg
